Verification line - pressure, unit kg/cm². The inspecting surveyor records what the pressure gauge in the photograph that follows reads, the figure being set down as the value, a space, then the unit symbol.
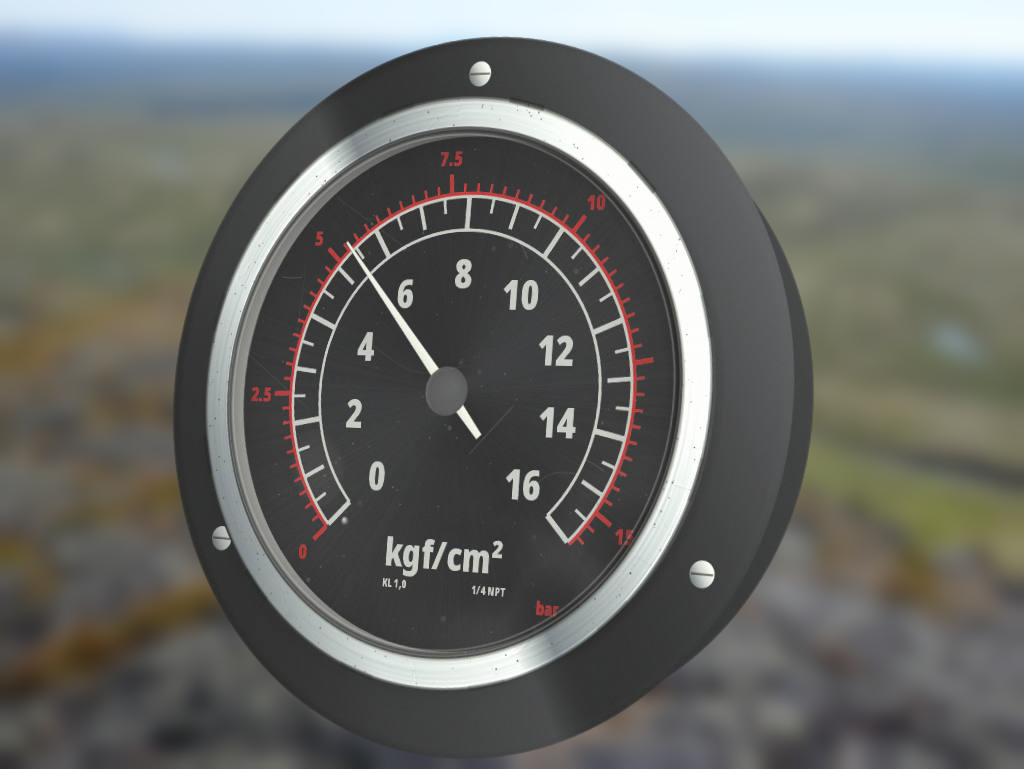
5.5 kg/cm²
